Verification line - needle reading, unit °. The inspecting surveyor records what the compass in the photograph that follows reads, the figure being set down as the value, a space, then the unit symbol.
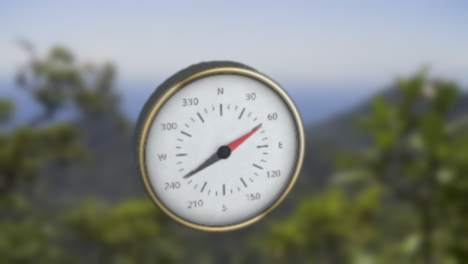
60 °
